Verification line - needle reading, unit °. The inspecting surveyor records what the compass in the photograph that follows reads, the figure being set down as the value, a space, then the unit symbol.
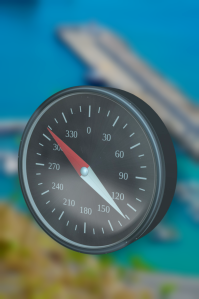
310 °
